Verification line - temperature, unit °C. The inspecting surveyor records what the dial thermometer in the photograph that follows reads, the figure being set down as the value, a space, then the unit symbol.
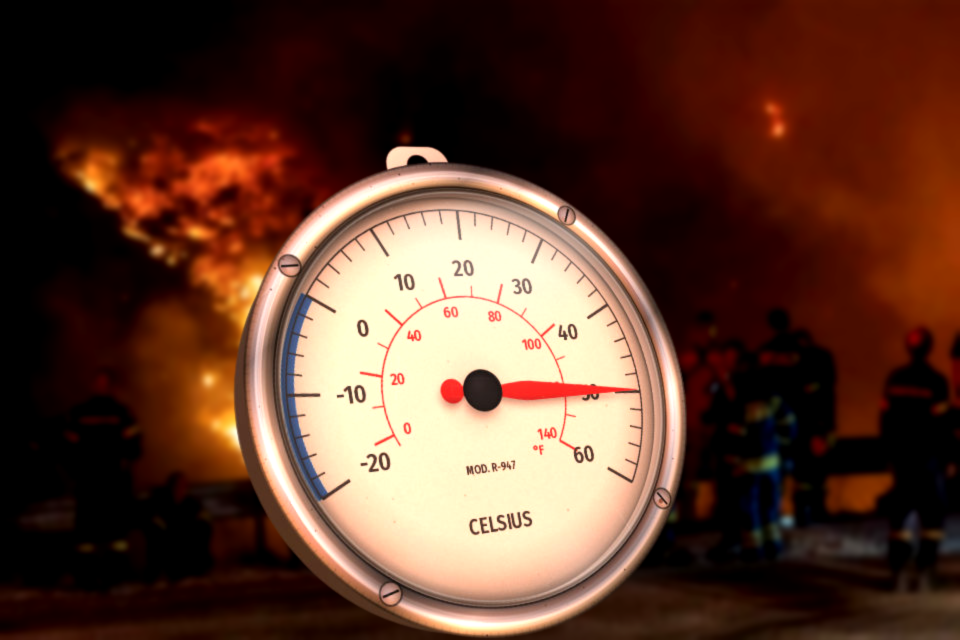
50 °C
